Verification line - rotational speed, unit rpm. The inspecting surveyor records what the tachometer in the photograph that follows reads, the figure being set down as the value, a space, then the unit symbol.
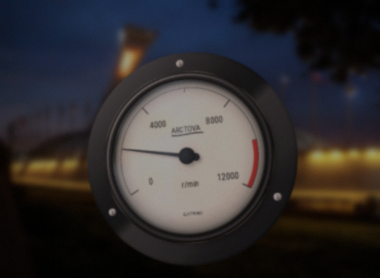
2000 rpm
